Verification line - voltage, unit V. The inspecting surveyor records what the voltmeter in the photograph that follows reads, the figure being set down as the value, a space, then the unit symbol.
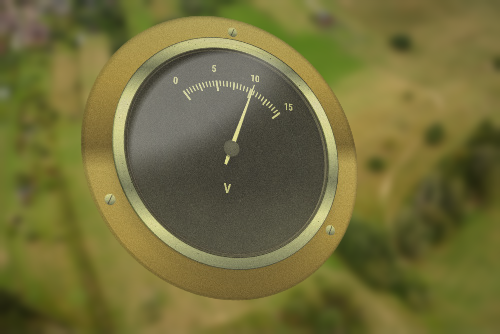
10 V
